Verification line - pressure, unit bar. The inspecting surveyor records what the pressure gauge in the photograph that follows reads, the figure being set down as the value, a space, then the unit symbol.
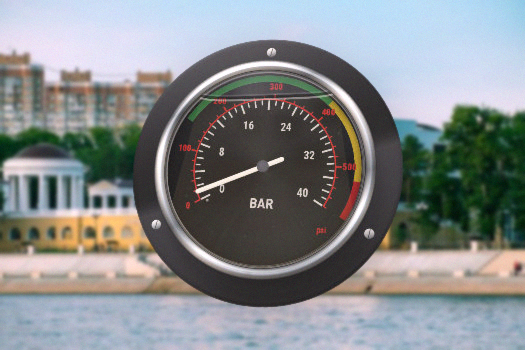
1 bar
